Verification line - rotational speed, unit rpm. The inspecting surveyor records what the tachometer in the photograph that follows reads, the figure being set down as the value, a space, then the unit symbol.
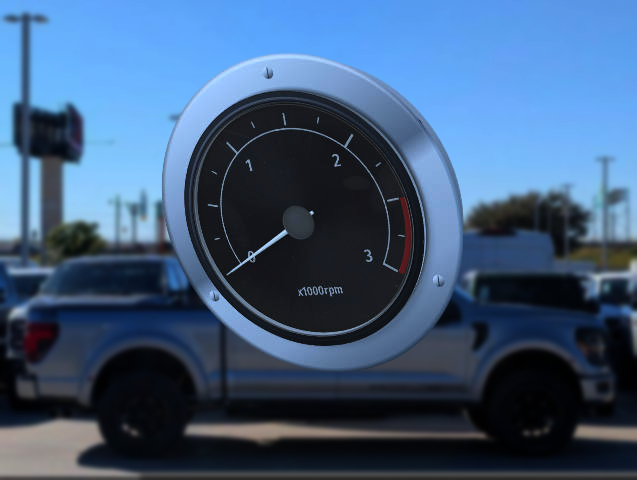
0 rpm
